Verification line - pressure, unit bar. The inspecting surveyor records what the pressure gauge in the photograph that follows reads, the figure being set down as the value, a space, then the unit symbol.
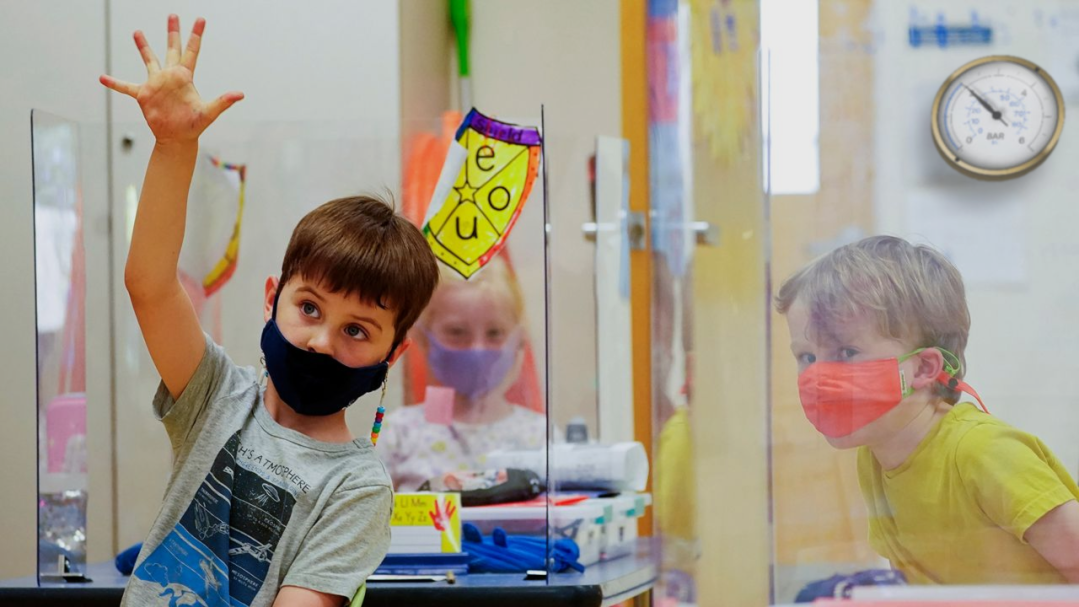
2 bar
